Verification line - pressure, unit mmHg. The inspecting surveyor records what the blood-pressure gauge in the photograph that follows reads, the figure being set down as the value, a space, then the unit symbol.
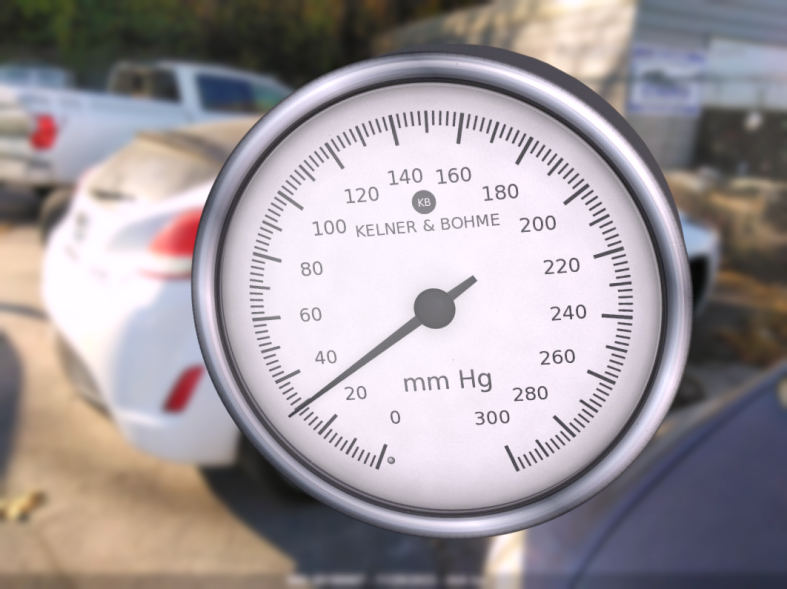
30 mmHg
